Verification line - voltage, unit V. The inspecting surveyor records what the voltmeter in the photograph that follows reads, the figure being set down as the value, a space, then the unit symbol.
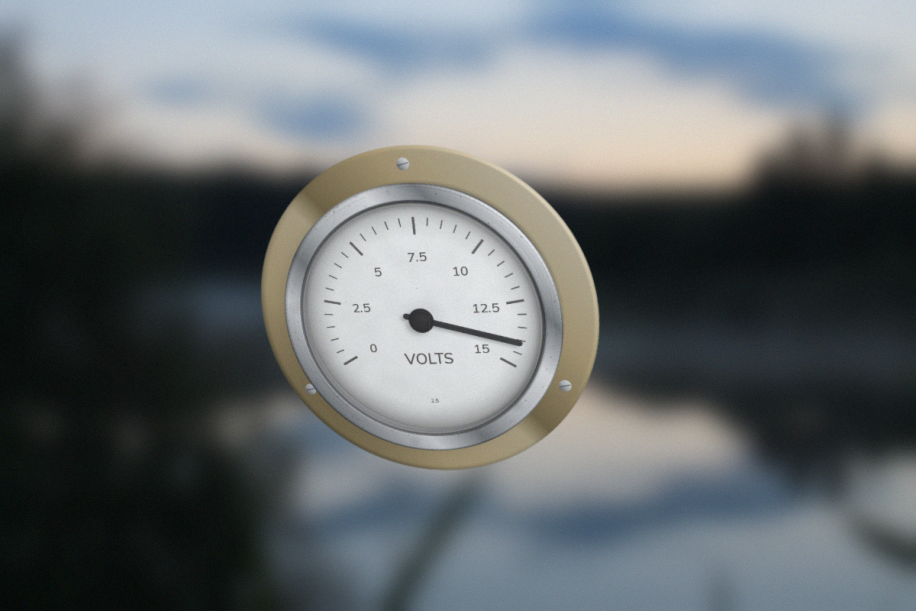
14 V
